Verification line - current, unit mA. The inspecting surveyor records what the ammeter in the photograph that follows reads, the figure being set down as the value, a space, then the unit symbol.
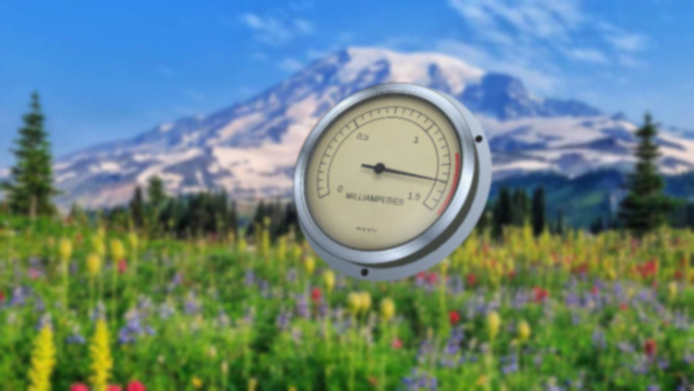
1.35 mA
